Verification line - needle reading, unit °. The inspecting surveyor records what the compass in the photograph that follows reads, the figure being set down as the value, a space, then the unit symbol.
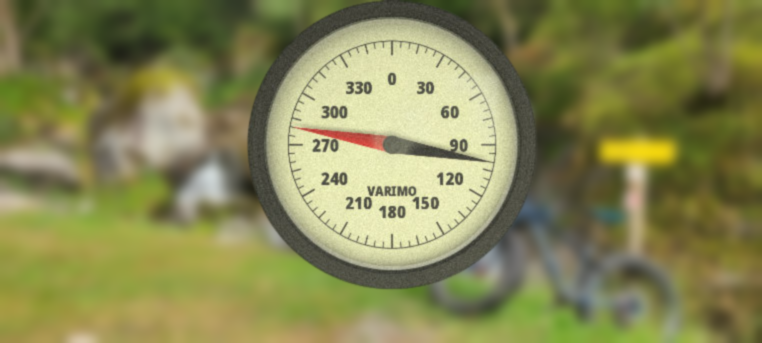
280 °
